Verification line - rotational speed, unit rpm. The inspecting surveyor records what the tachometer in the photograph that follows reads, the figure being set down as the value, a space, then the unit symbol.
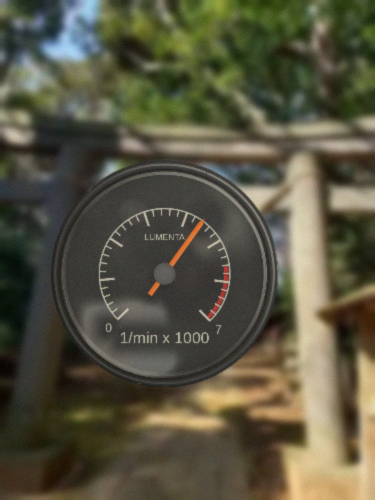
4400 rpm
